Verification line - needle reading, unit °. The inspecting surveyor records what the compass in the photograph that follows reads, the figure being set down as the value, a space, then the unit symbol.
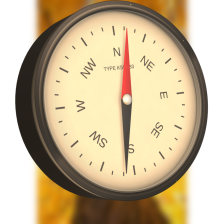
10 °
